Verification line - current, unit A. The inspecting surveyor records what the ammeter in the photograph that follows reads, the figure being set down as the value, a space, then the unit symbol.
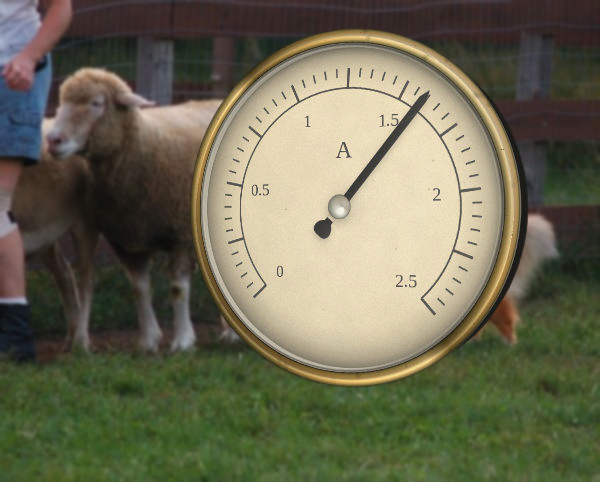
1.6 A
